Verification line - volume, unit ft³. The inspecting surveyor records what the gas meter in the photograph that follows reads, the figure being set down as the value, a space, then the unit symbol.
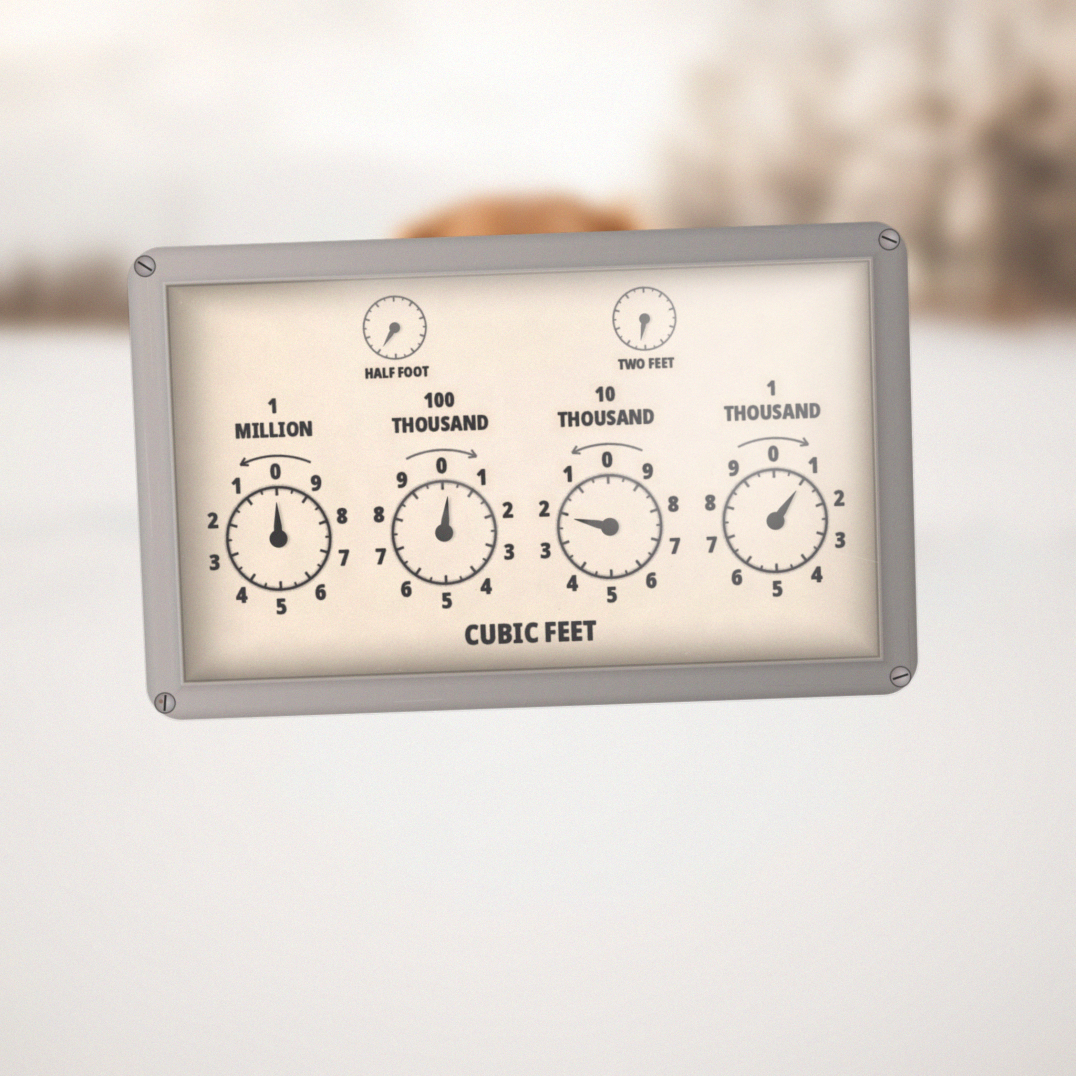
2100 ft³
